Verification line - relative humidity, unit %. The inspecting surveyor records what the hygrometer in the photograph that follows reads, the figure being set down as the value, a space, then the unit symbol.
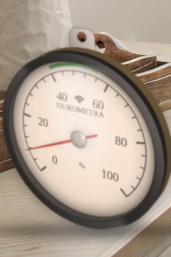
8 %
